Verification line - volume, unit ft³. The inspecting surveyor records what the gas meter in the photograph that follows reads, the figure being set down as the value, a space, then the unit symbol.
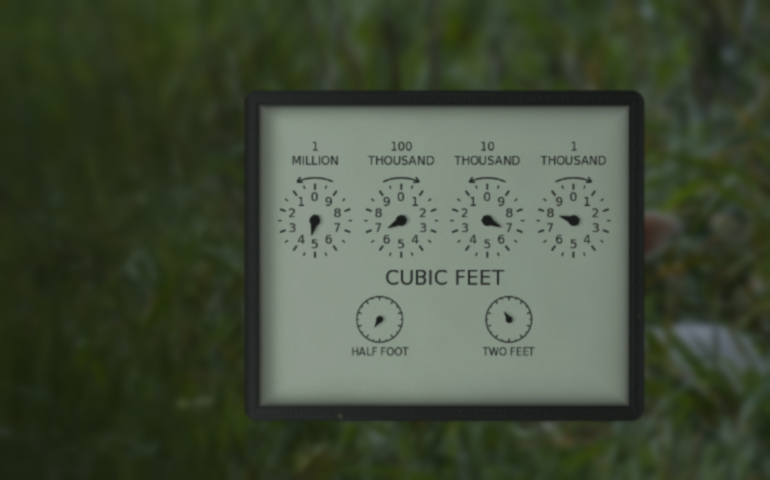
466800 ft³
